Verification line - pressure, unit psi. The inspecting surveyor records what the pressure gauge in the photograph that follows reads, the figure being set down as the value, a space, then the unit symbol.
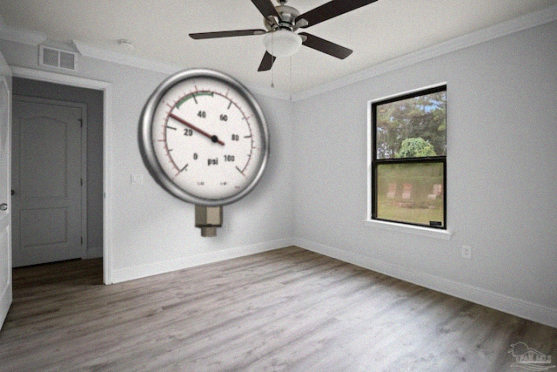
25 psi
